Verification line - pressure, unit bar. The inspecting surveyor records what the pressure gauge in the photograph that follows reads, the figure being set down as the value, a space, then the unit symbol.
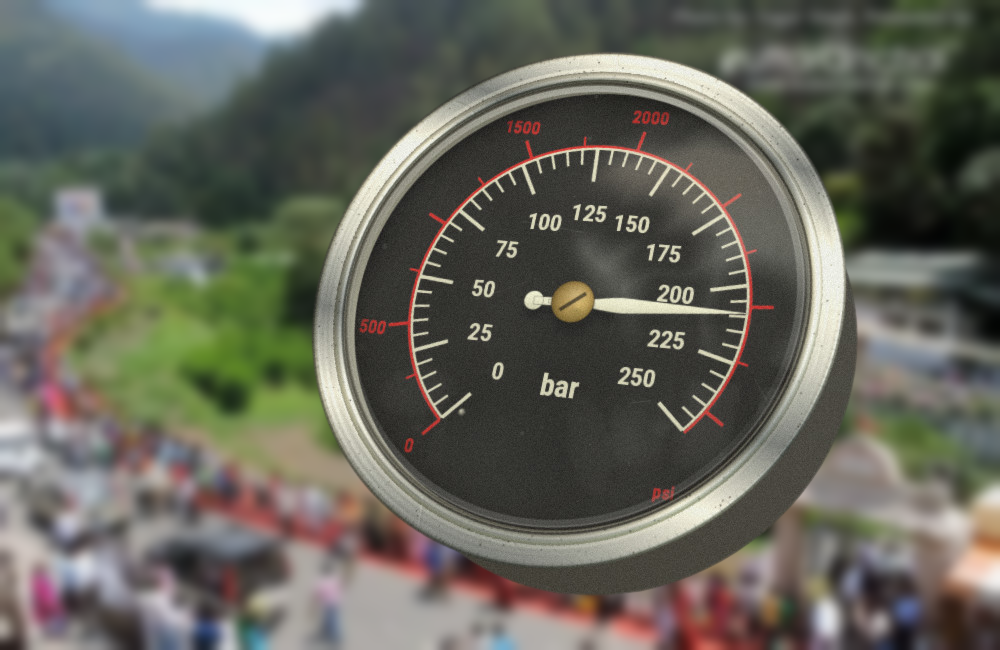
210 bar
